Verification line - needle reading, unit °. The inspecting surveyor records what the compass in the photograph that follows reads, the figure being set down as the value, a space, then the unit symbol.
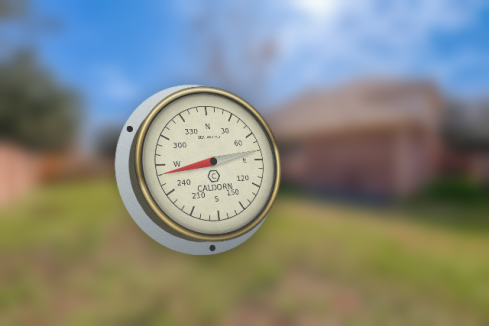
260 °
